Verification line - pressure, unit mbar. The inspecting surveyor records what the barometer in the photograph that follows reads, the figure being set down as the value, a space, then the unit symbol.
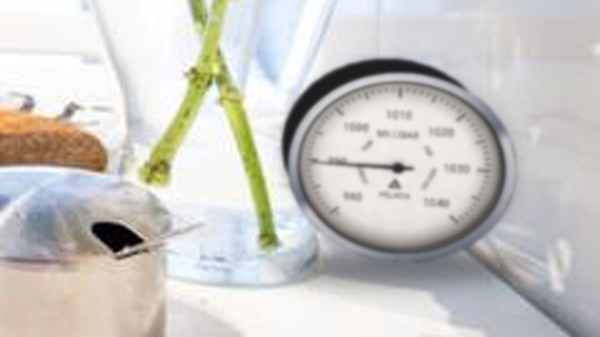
990 mbar
